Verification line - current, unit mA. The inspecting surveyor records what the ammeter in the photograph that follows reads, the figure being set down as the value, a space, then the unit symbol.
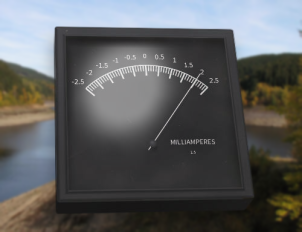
2 mA
